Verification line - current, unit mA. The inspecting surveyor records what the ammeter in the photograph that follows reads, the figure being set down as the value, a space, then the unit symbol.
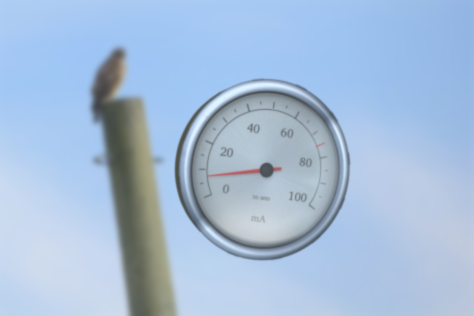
7.5 mA
